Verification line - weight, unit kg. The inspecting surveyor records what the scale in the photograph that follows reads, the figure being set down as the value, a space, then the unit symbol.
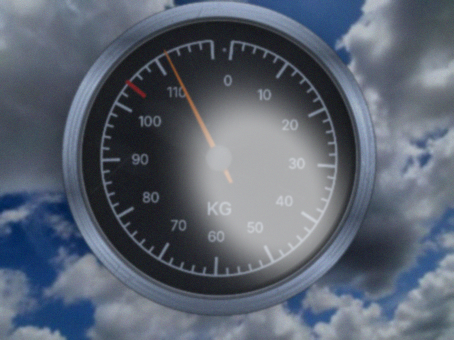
112 kg
